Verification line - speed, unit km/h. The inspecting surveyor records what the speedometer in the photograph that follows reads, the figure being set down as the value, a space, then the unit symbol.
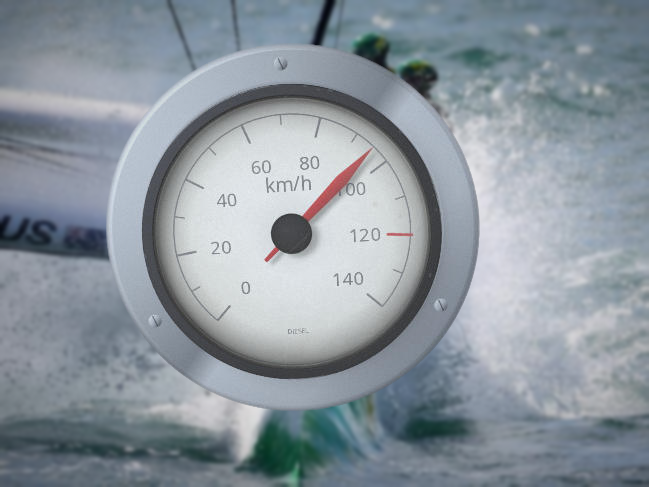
95 km/h
